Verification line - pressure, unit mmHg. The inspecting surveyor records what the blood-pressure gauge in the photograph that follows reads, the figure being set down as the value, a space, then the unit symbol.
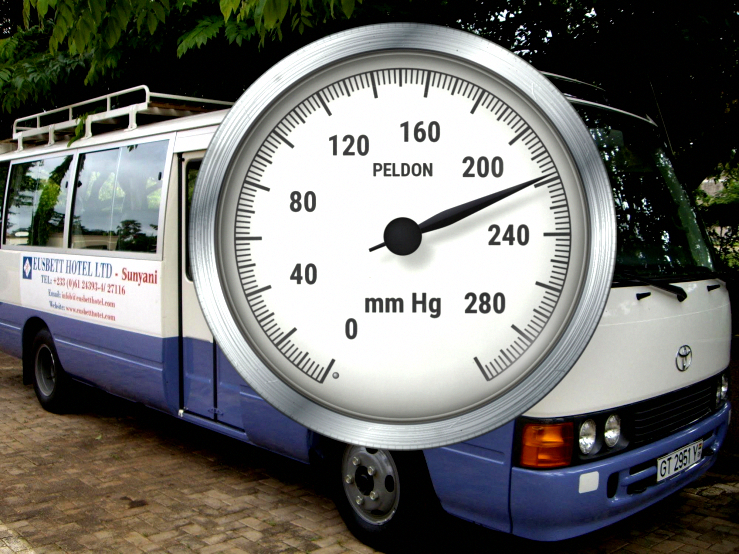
218 mmHg
